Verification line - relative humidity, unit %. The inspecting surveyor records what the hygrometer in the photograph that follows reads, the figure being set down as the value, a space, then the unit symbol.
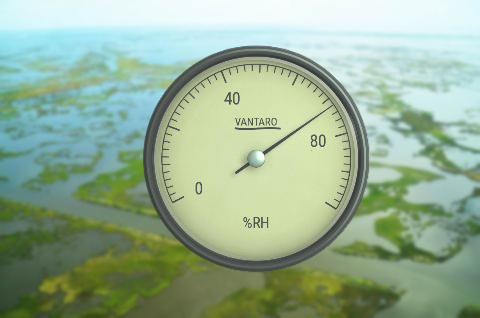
72 %
